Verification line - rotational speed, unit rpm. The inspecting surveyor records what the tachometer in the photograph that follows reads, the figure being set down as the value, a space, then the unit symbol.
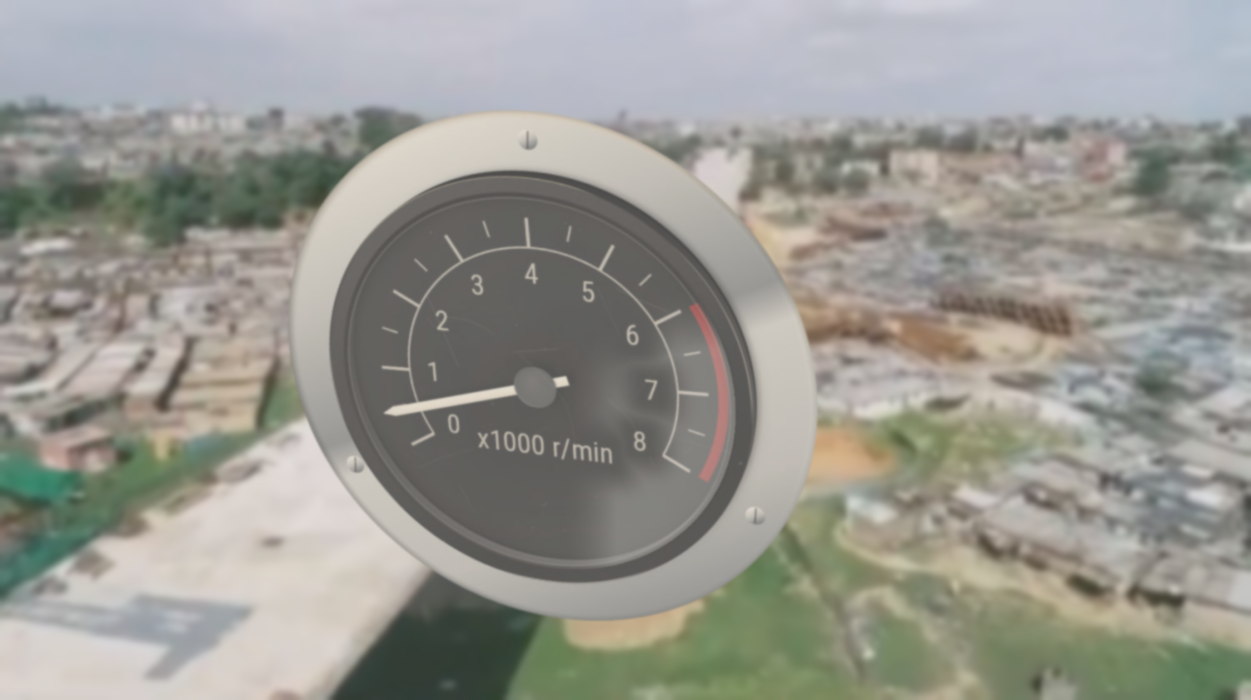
500 rpm
